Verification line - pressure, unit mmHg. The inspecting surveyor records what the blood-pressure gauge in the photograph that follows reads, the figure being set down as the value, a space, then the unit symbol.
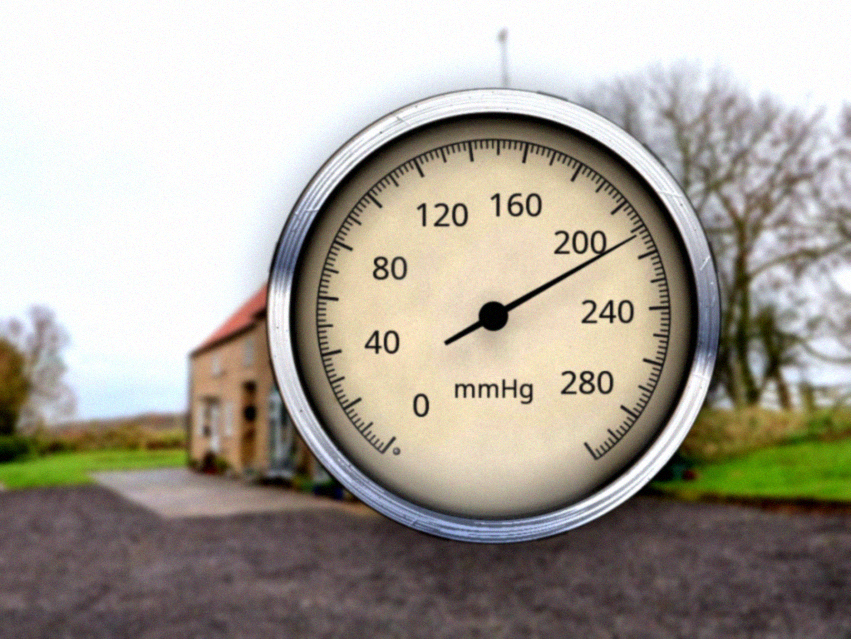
212 mmHg
